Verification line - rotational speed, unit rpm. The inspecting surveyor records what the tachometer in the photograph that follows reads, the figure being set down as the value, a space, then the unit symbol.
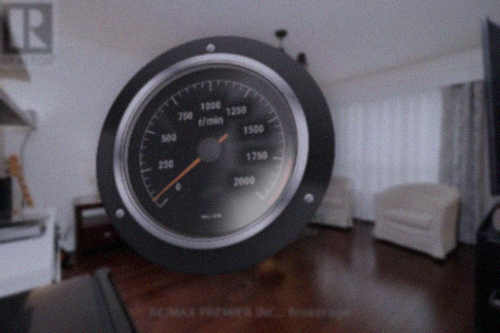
50 rpm
